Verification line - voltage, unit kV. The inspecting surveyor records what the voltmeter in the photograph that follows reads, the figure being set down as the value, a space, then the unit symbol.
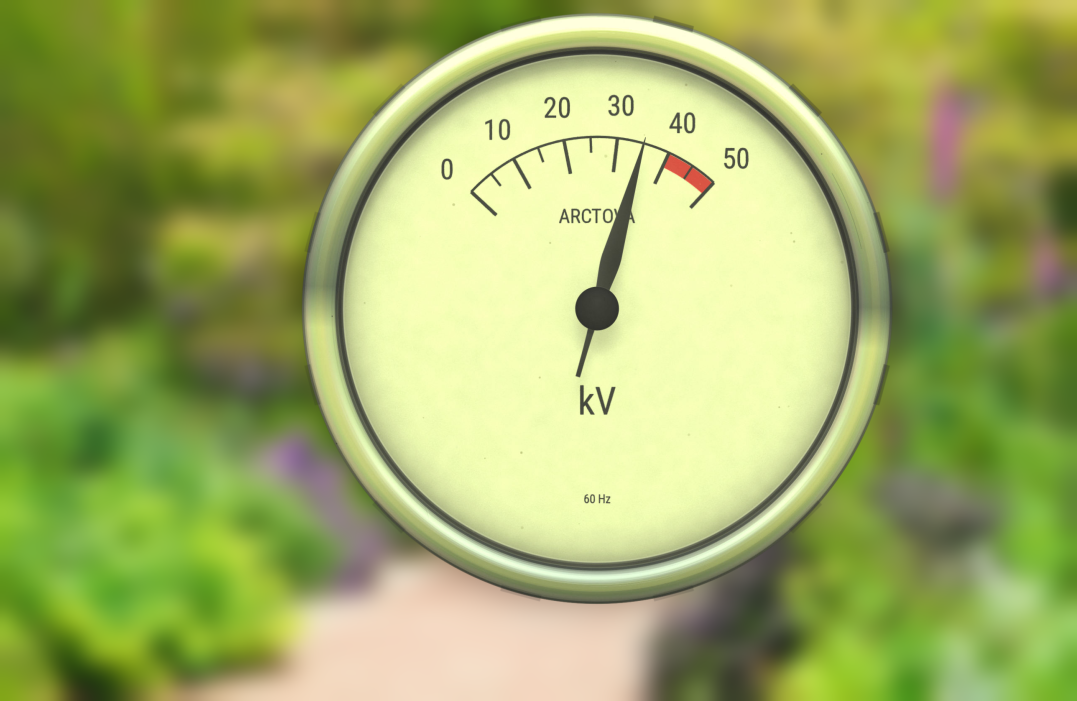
35 kV
